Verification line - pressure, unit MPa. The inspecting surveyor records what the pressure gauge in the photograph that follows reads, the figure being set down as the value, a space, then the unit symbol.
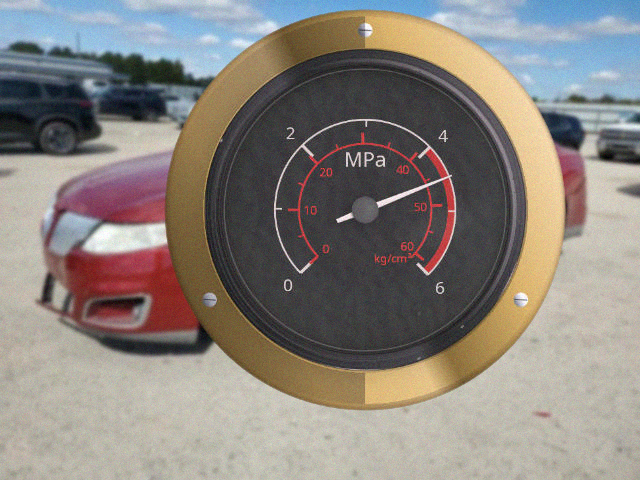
4.5 MPa
